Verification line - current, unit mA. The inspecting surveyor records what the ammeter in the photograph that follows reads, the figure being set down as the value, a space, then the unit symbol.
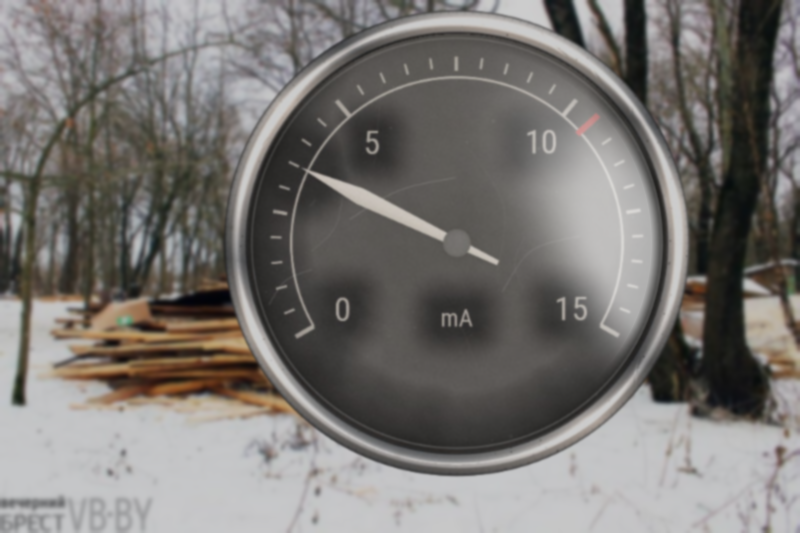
3.5 mA
